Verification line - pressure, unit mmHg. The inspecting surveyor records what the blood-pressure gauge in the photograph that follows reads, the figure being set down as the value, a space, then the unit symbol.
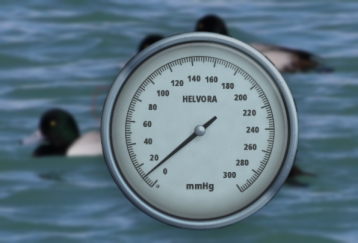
10 mmHg
